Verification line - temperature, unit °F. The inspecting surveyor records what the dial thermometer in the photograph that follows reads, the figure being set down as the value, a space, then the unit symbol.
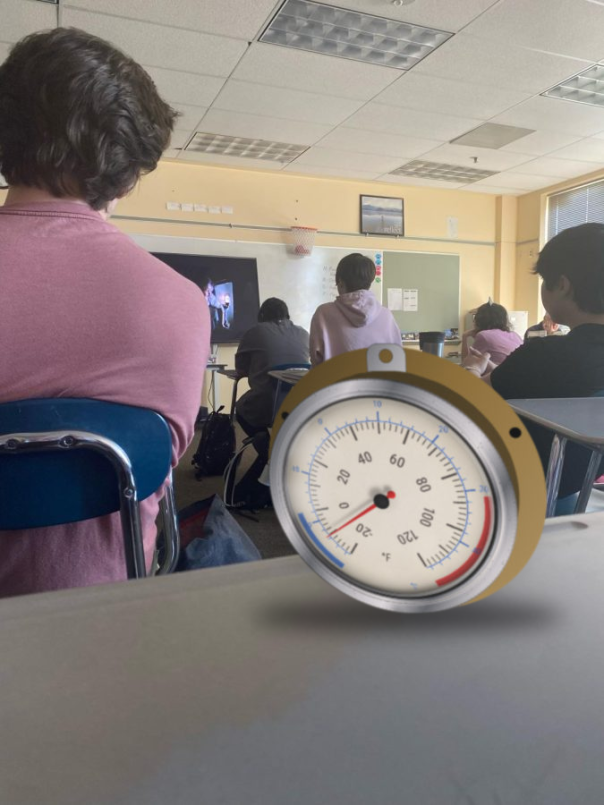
-10 °F
